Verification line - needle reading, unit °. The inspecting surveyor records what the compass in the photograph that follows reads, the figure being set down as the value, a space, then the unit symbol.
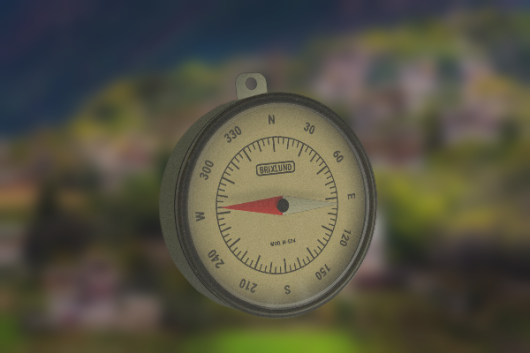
275 °
